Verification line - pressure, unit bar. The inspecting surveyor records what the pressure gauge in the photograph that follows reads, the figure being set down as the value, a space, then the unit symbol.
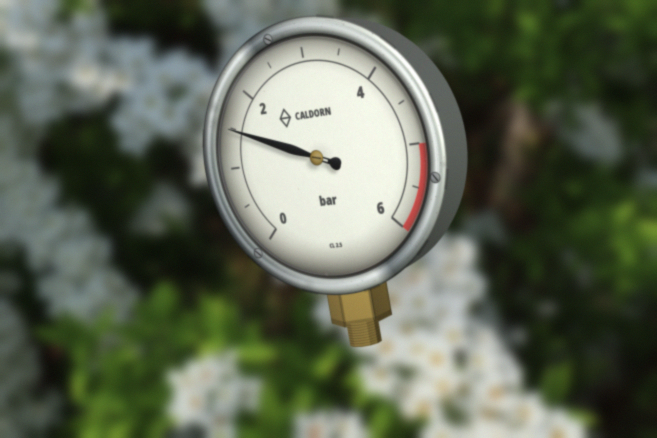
1.5 bar
